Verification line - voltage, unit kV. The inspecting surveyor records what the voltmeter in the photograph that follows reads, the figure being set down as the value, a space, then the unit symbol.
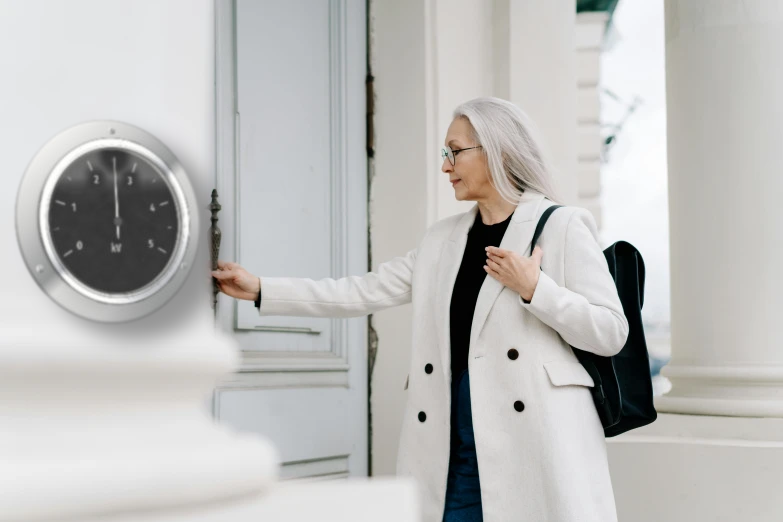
2.5 kV
